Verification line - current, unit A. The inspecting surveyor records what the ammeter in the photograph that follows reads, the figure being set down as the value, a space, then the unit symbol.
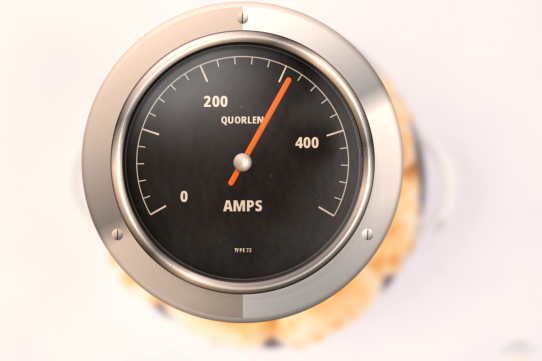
310 A
